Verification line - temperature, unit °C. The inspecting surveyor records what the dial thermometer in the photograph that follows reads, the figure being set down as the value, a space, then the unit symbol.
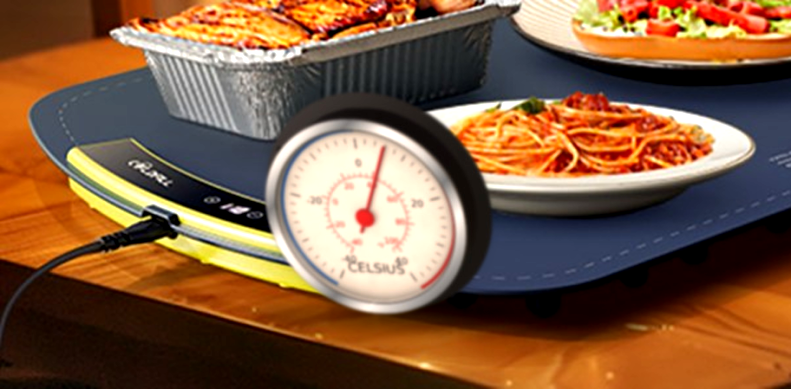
6 °C
